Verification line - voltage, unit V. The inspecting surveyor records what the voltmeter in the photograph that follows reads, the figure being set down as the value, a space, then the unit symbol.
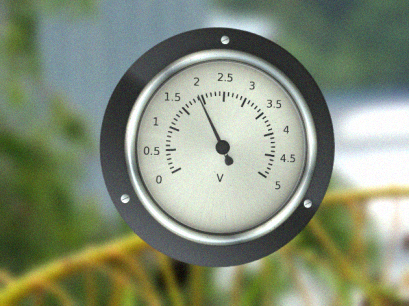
1.9 V
